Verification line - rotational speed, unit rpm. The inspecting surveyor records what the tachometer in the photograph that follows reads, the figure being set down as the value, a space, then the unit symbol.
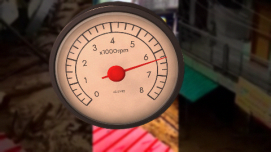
6250 rpm
